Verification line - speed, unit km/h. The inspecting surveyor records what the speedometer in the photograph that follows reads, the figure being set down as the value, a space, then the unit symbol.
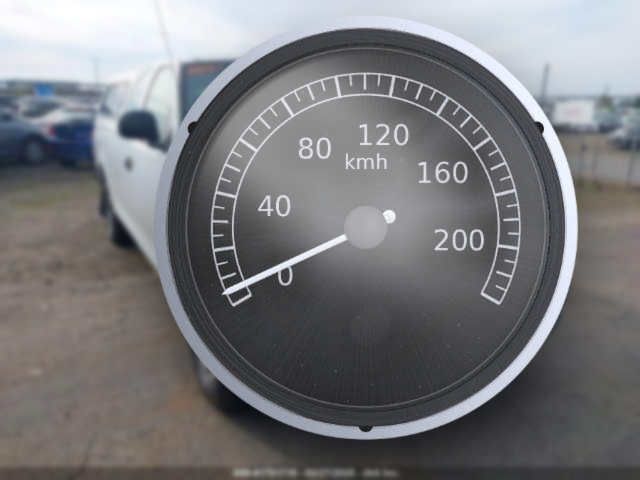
5 km/h
